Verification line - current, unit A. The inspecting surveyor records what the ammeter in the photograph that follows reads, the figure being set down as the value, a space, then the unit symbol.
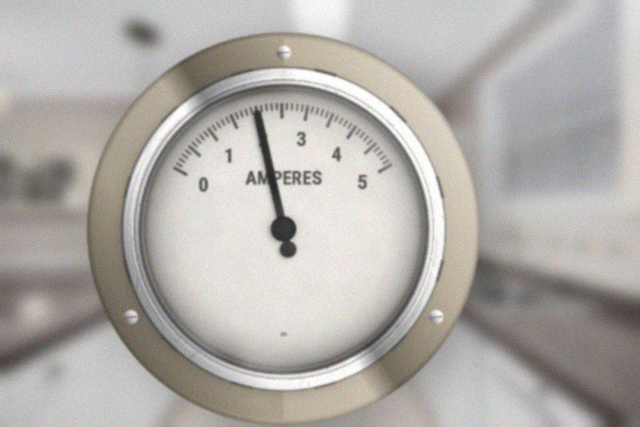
2 A
